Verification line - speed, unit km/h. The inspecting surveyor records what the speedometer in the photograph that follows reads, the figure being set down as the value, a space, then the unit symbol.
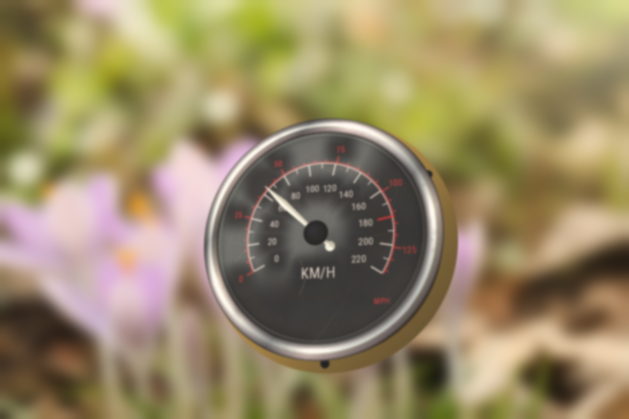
65 km/h
